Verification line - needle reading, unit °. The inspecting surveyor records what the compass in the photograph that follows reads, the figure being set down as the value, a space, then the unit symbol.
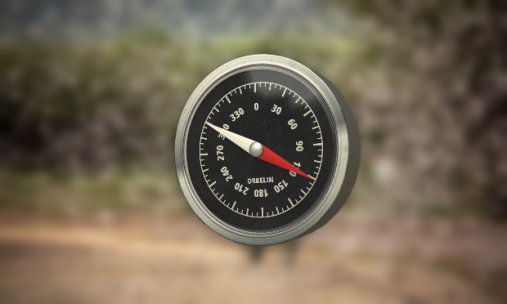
120 °
